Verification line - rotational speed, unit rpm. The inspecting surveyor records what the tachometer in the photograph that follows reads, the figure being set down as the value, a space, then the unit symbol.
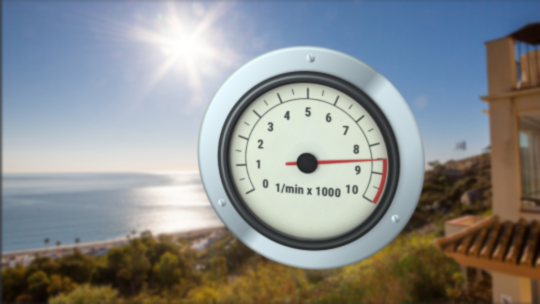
8500 rpm
